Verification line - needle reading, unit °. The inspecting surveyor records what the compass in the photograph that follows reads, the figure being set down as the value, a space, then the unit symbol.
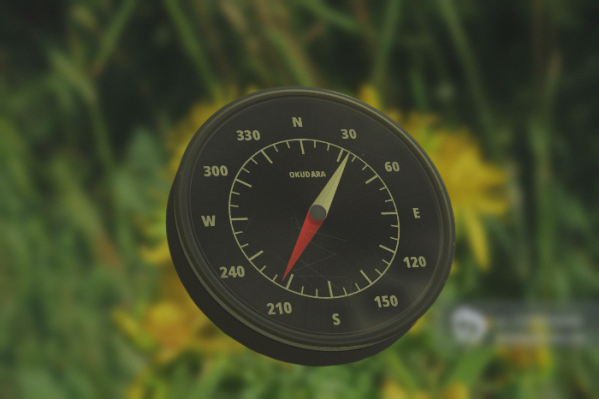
215 °
